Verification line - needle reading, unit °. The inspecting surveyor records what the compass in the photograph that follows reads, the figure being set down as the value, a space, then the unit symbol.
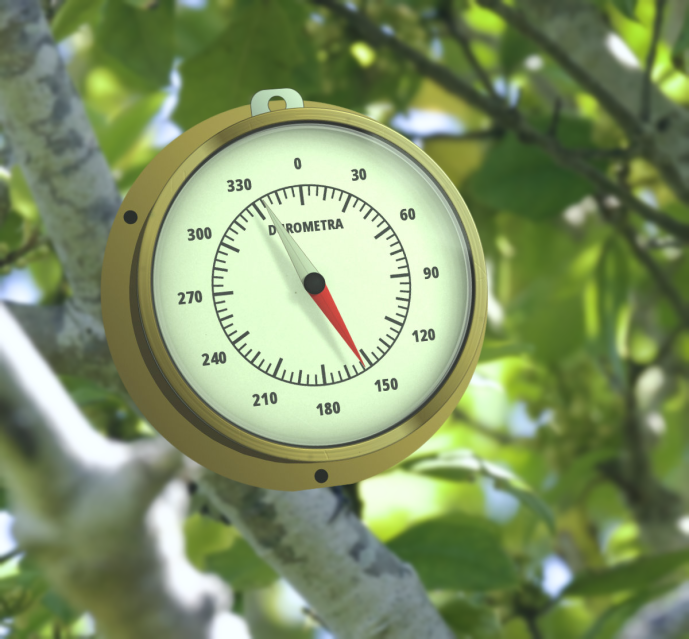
155 °
